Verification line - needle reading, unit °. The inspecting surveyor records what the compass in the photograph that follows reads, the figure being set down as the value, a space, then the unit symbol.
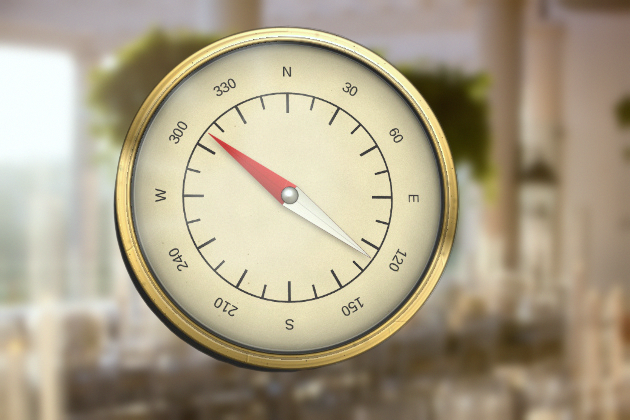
307.5 °
